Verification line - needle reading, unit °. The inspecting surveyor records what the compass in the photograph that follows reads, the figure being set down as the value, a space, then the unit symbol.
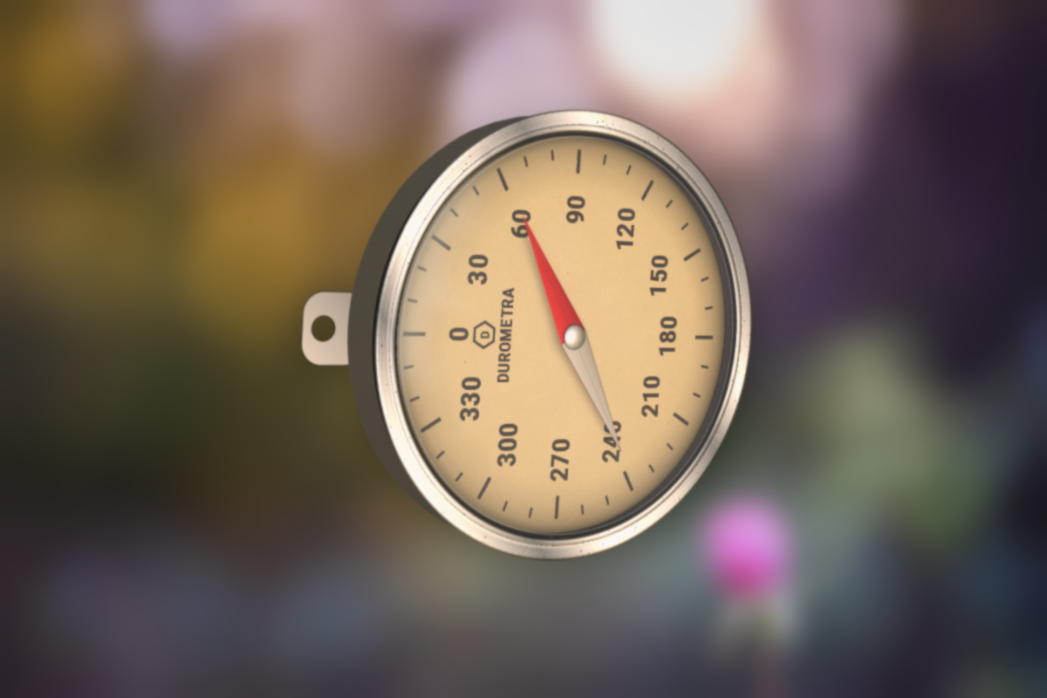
60 °
